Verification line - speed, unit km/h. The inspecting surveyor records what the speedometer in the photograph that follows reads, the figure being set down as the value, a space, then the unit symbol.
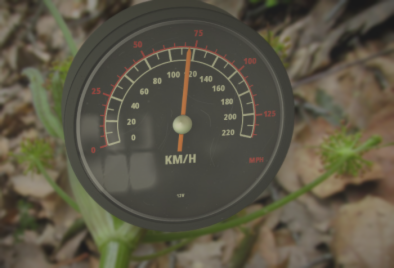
115 km/h
